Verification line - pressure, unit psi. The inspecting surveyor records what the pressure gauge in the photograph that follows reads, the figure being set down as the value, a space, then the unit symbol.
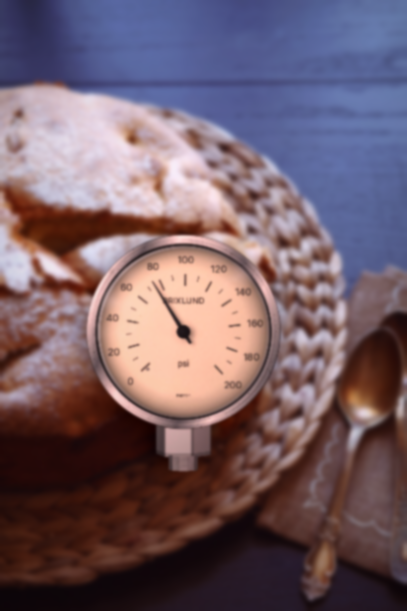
75 psi
